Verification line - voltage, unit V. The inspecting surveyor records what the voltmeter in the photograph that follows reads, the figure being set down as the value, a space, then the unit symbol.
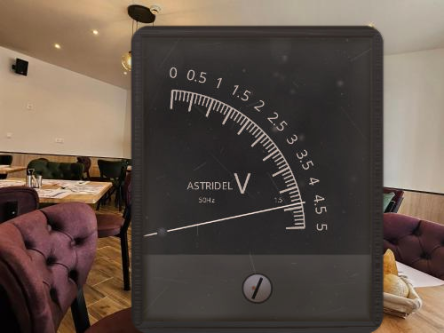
4.4 V
